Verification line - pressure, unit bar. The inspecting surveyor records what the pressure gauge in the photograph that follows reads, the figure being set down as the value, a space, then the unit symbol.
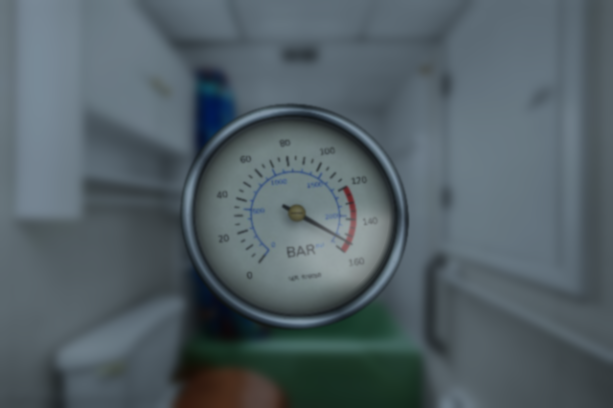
155 bar
